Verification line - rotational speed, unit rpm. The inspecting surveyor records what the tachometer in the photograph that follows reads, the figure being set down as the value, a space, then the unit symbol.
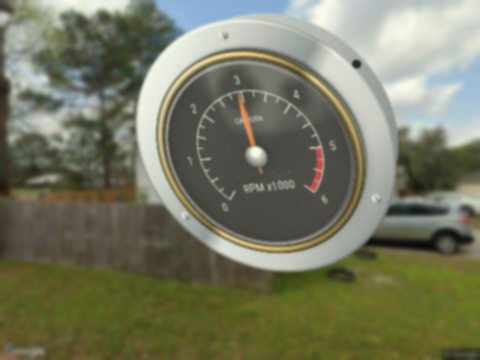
3000 rpm
